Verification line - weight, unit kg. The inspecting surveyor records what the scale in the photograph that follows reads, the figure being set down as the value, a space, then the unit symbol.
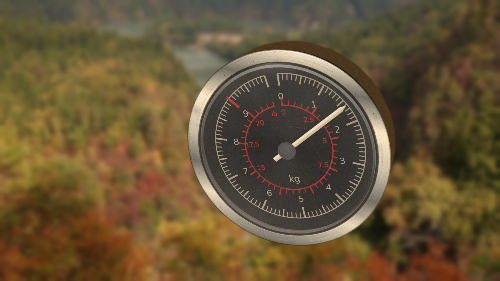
1.6 kg
